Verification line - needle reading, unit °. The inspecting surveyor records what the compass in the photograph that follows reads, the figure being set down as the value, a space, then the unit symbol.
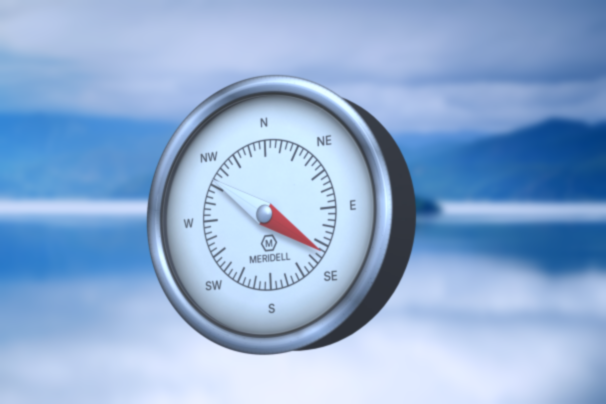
125 °
